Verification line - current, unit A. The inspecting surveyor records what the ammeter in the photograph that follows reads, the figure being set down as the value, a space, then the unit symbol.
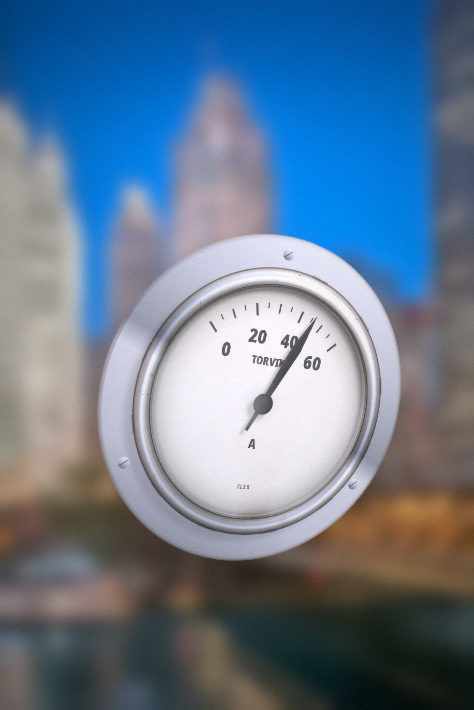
45 A
